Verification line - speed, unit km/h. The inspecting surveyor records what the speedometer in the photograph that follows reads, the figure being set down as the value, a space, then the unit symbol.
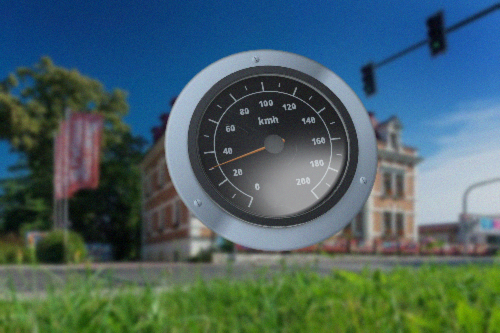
30 km/h
